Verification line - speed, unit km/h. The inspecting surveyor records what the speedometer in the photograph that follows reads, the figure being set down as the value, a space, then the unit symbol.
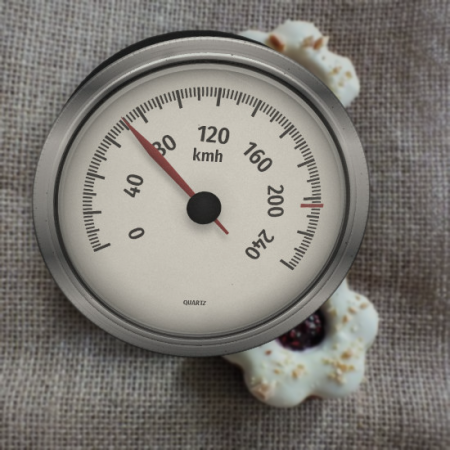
72 km/h
